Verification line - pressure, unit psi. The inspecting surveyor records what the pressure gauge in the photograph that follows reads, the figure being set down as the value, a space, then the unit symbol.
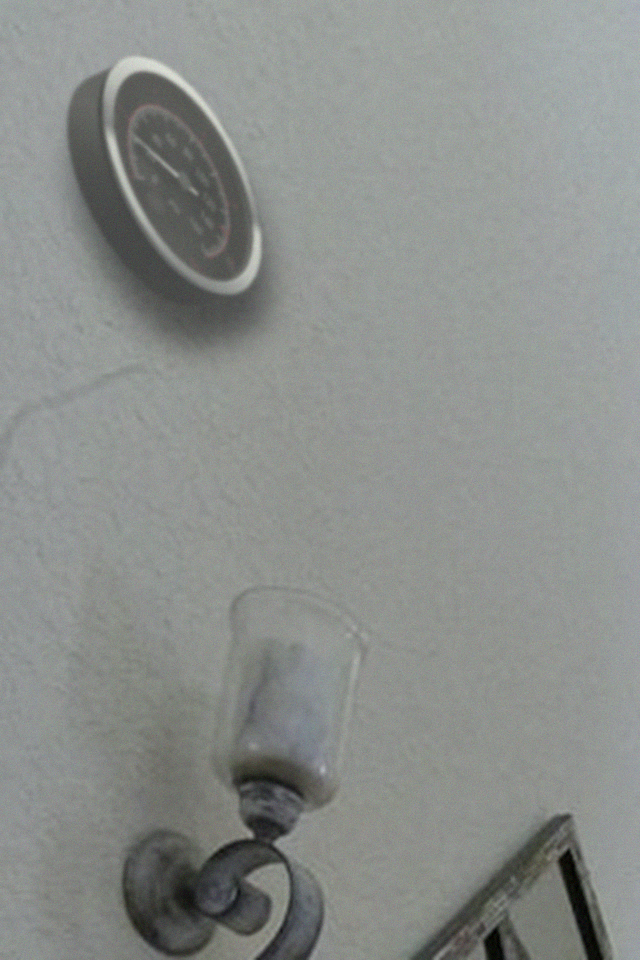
20 psi
